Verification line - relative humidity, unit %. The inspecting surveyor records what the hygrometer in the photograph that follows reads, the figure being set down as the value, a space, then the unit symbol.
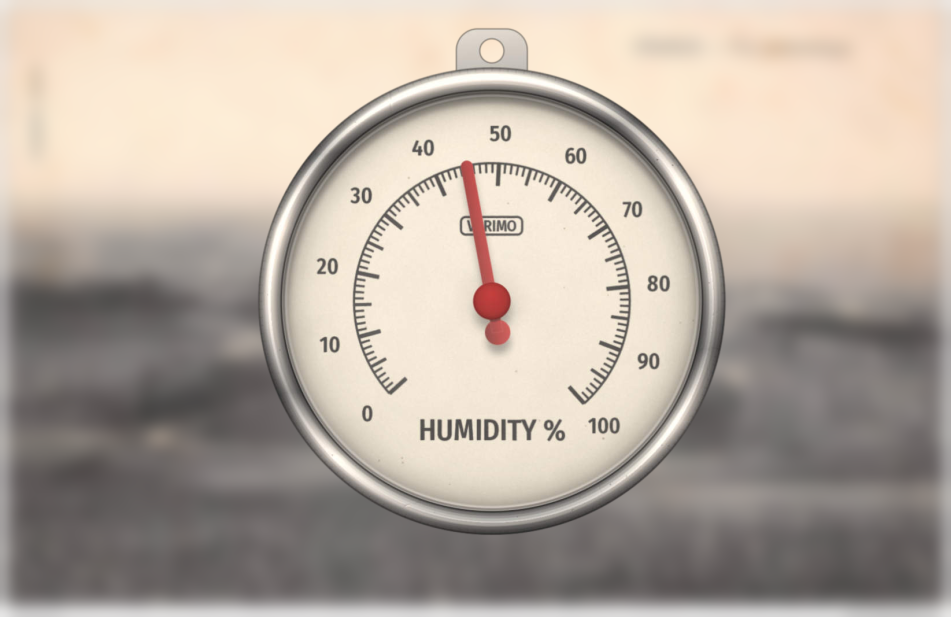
45 %
